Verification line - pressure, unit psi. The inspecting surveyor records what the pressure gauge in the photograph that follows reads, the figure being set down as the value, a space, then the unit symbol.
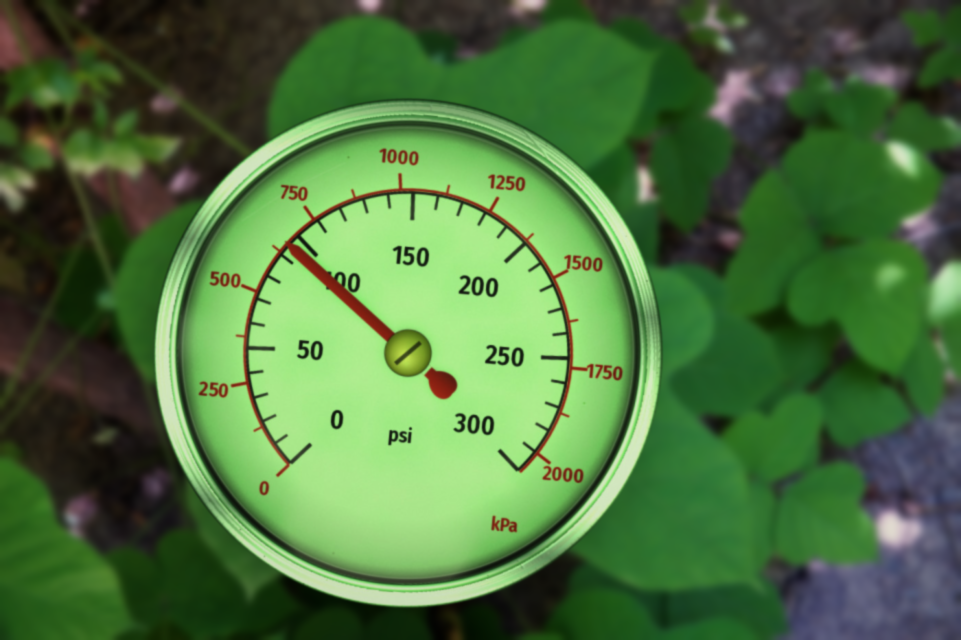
95 psi
